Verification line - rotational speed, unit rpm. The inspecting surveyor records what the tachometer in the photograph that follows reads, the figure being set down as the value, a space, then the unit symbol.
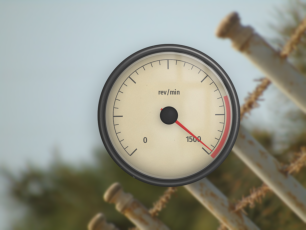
1475 rpm
